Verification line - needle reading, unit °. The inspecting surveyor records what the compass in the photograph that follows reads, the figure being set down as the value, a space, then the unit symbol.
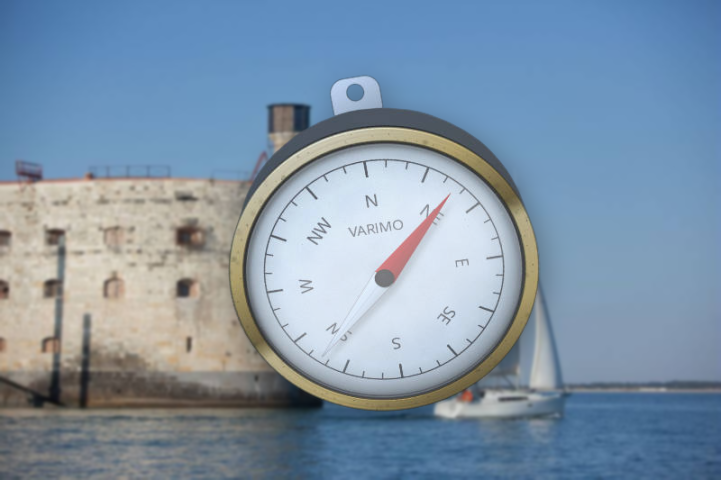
45 °
